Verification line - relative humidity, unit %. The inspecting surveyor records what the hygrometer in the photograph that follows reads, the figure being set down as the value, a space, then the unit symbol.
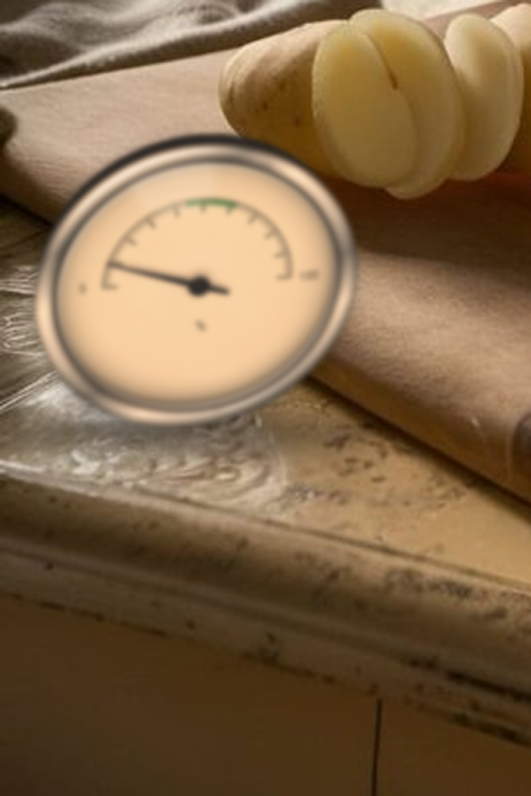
10 %
